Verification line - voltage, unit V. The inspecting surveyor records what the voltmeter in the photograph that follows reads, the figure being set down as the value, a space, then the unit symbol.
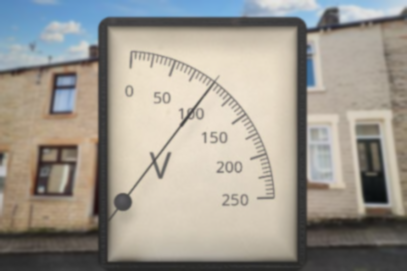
100 V
